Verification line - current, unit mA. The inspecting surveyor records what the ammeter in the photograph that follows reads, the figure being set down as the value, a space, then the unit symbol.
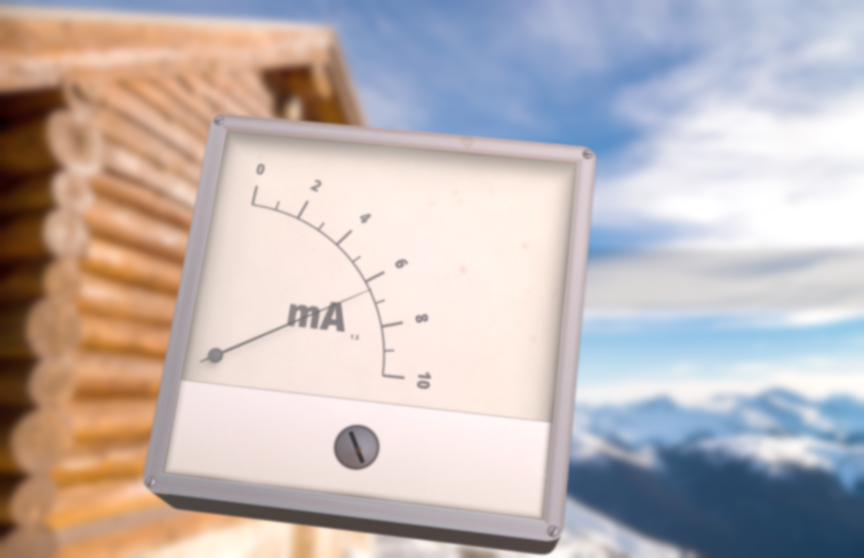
6.5 mA
